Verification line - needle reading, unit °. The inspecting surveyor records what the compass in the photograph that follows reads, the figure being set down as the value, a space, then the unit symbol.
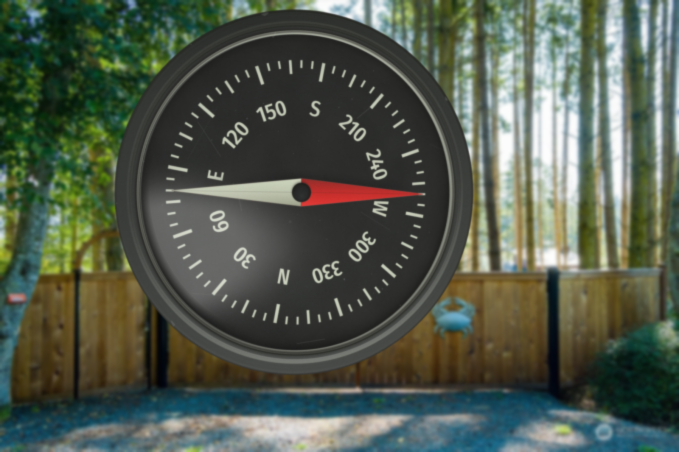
260 °
